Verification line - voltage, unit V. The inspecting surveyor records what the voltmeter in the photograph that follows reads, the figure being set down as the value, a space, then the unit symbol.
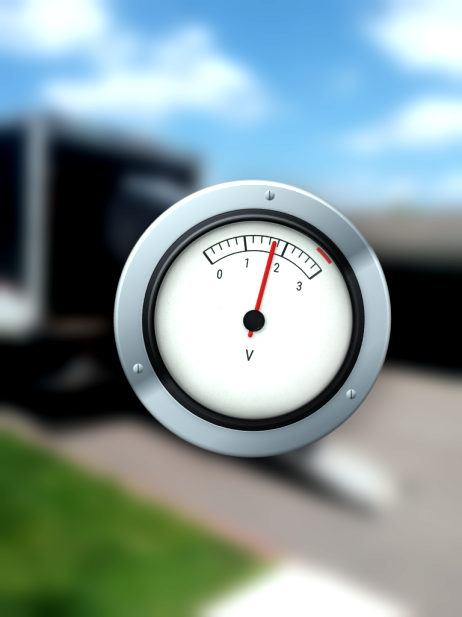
1.7 V
